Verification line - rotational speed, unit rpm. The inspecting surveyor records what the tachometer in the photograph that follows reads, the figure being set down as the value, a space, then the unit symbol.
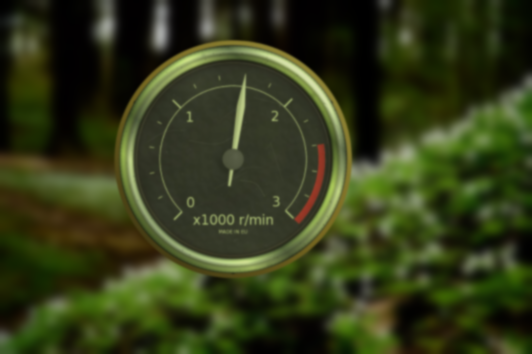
1600 rpm
